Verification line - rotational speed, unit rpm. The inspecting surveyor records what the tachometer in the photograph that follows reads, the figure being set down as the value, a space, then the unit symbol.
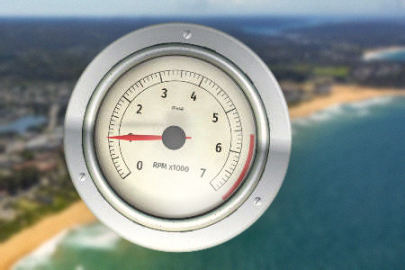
1000 rpm
